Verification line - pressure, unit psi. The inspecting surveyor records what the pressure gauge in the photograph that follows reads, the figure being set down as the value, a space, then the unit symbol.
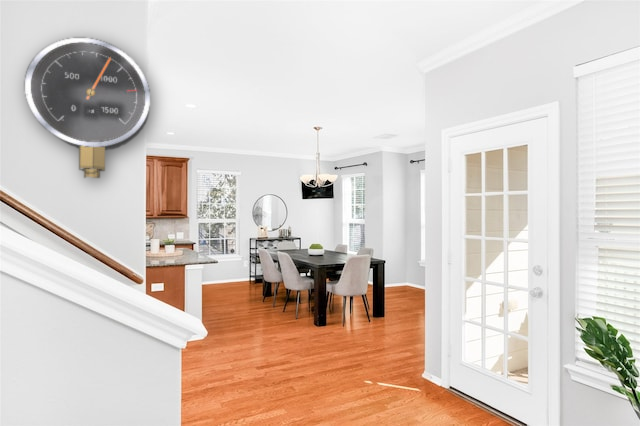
900 psi
